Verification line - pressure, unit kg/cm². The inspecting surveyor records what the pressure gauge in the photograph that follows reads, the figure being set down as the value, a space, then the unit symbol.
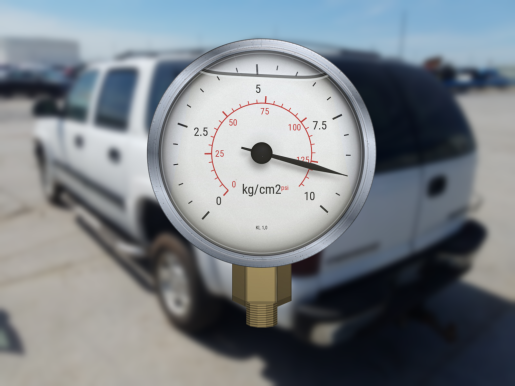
9 kg/cm²
